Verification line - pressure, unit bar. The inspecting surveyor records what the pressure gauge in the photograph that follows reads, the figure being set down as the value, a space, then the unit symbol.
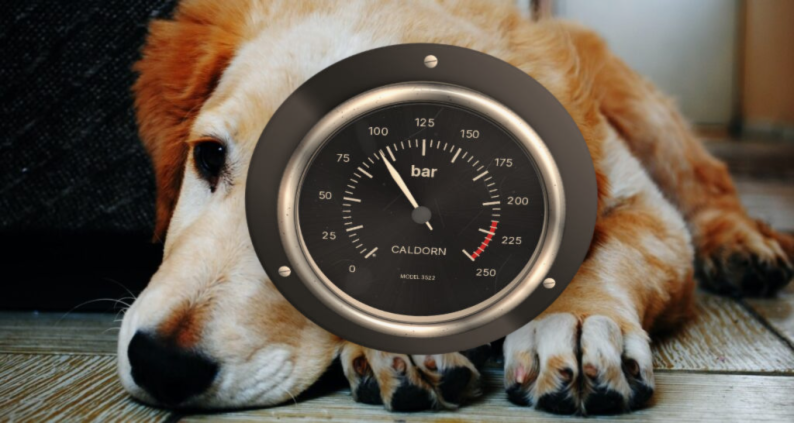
95 bar
